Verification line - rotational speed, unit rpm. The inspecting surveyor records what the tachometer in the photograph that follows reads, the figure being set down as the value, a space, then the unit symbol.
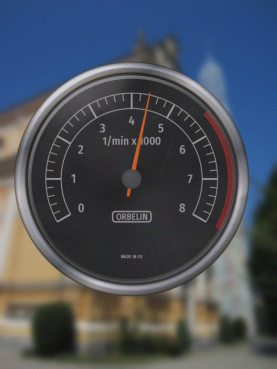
4400 rpm
